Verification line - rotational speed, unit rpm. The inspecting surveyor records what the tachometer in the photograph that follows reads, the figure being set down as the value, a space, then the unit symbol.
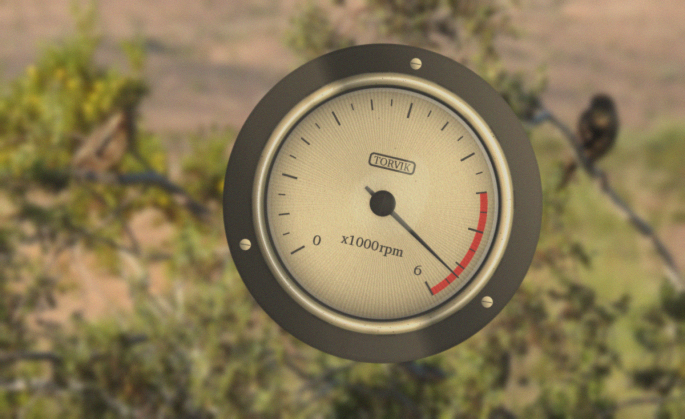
5625 rpm
